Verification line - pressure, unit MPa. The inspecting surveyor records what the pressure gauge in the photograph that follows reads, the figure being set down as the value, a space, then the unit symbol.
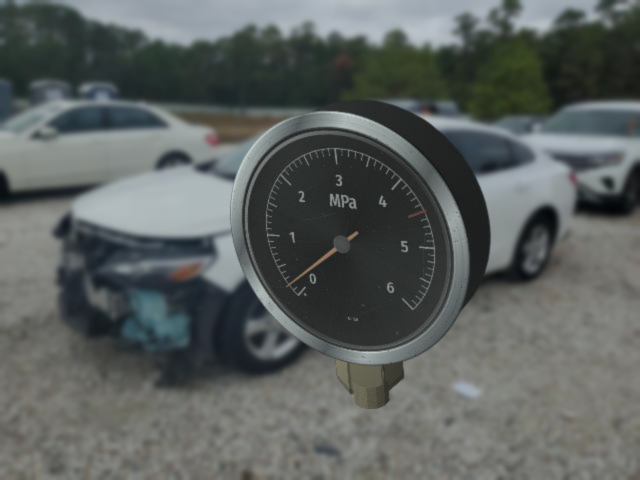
0.2 MPa
